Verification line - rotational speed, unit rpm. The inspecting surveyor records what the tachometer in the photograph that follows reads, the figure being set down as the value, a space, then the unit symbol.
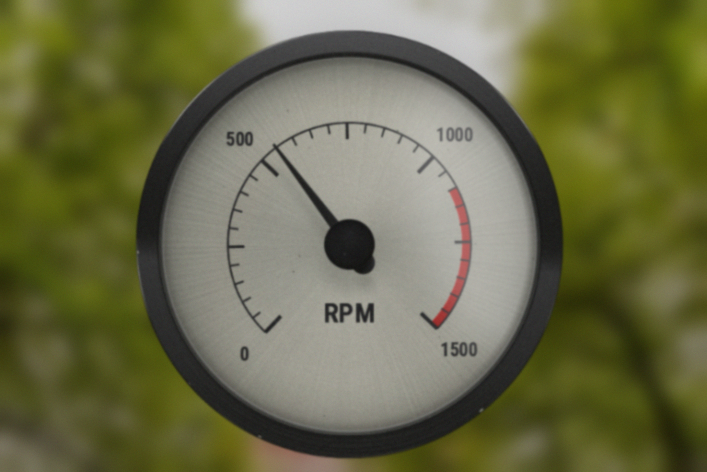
550 rpm
